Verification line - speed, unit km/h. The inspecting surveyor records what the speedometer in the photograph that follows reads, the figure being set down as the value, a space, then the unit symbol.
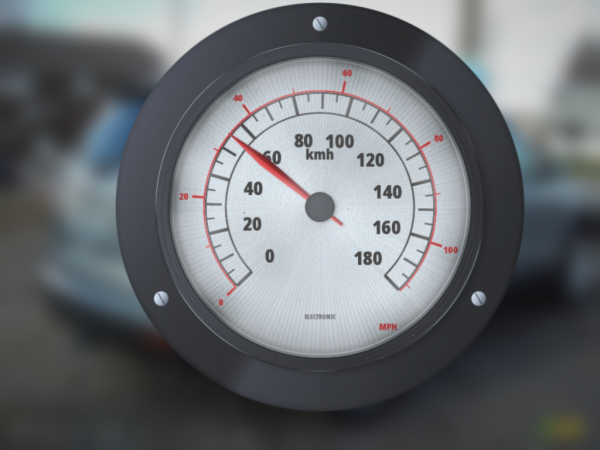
55 km/h
